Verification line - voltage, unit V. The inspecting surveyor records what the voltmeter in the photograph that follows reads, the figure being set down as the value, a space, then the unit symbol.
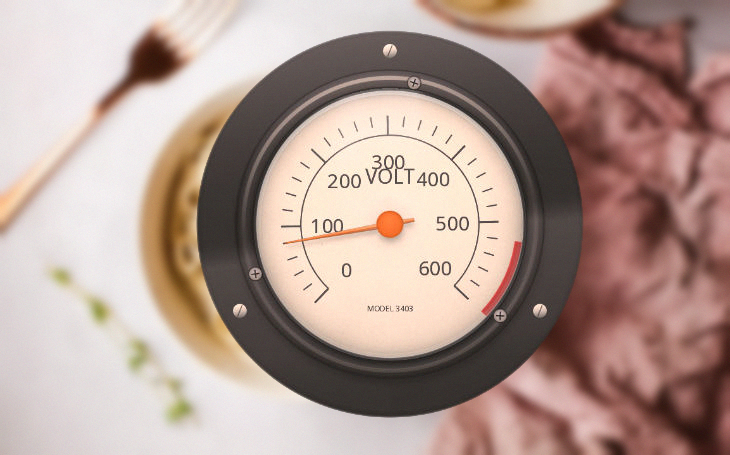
80 V
